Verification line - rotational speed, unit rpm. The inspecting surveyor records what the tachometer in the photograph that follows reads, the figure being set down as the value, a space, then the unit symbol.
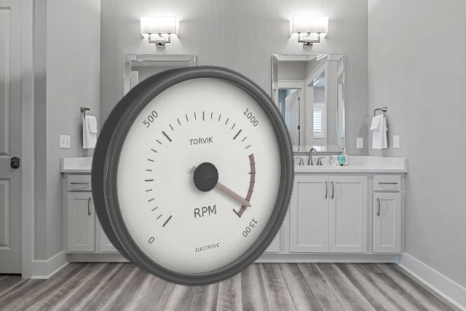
1425 rpm
